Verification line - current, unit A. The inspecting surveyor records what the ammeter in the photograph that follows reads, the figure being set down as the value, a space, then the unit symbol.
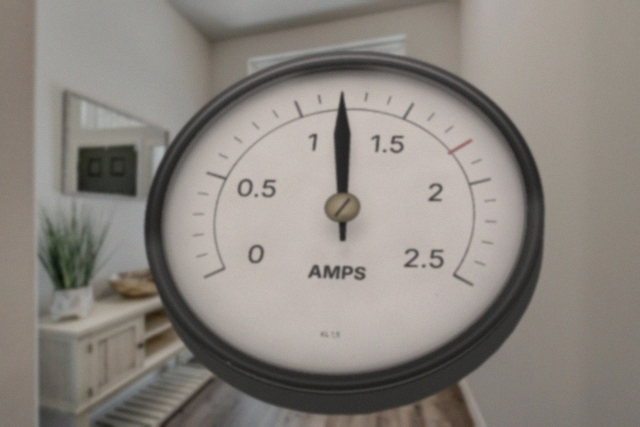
1.2 A
